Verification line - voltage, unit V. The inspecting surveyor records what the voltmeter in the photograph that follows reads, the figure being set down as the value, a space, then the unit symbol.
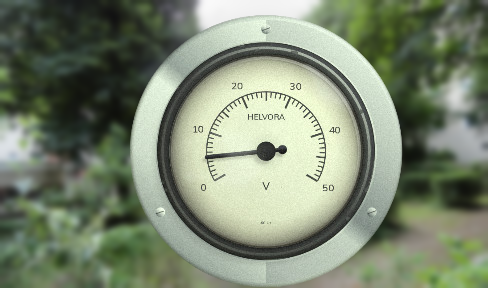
5 V
